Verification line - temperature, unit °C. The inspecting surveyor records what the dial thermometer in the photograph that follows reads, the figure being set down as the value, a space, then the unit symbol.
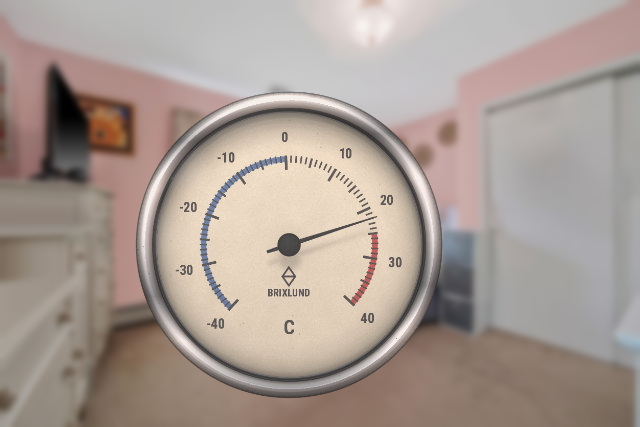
22 °C
